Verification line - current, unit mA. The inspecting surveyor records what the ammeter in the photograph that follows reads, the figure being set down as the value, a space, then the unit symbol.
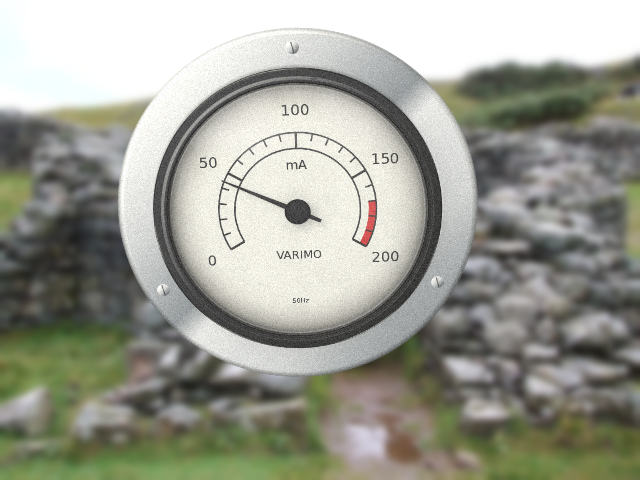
45 mA
